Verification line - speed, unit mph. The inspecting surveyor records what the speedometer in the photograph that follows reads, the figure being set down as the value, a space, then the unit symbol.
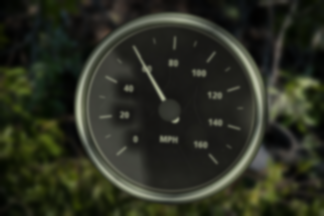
60 mph
